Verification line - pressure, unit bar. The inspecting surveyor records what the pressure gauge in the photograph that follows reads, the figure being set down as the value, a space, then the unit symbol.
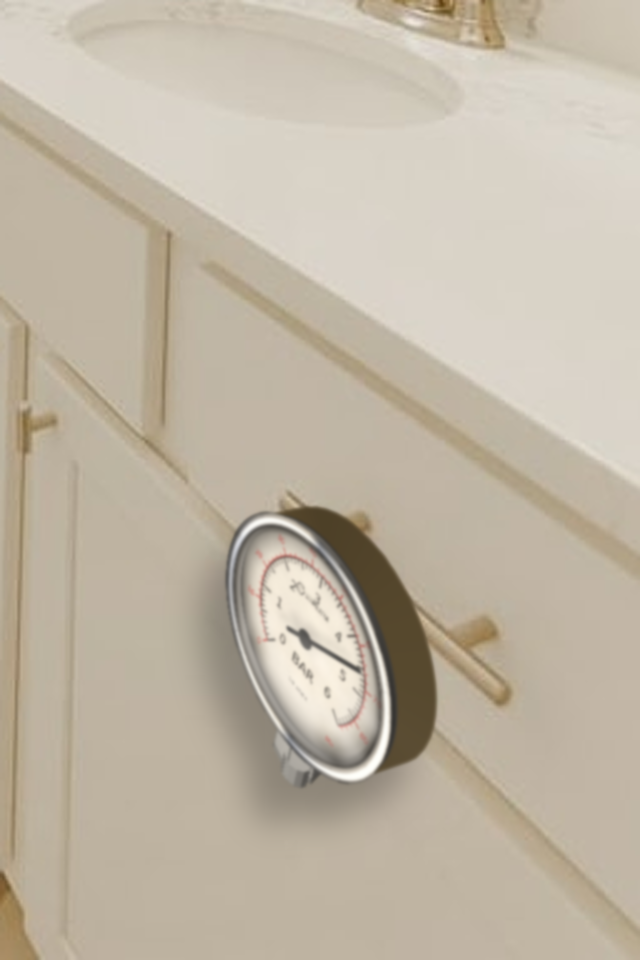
4.5 bar
